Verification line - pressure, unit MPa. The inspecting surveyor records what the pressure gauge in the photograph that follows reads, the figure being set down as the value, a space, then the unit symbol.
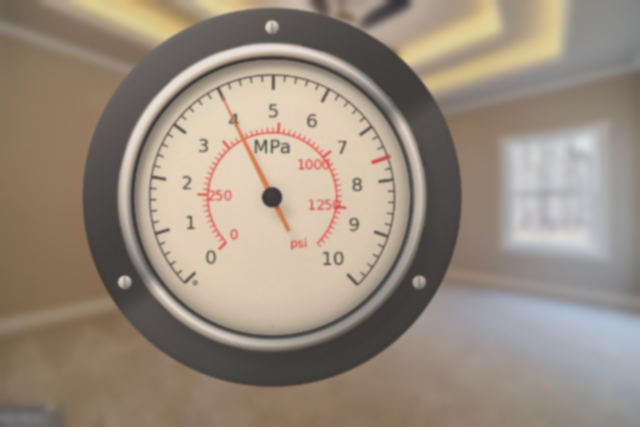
4 MPa
